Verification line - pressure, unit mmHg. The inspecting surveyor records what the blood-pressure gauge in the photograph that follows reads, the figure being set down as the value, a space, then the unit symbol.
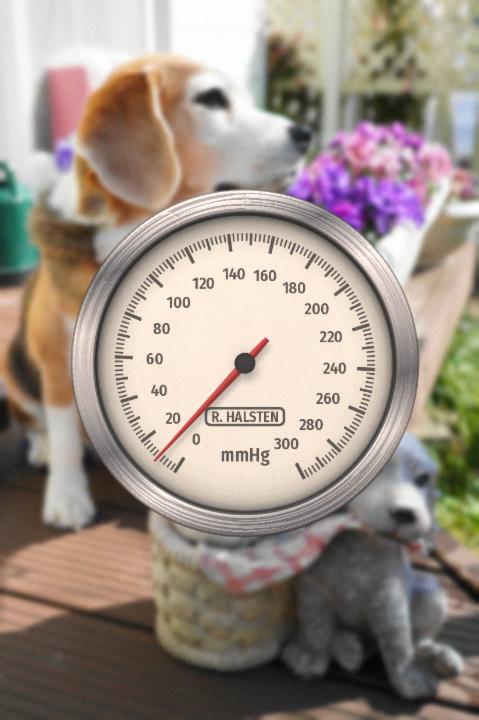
10 mmHg
